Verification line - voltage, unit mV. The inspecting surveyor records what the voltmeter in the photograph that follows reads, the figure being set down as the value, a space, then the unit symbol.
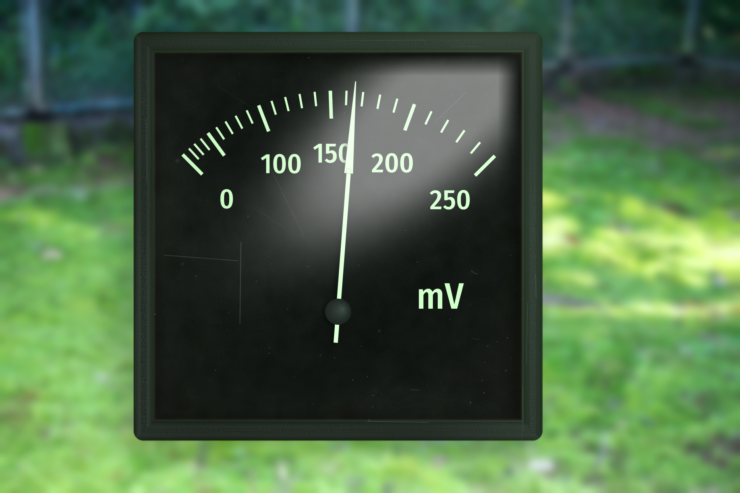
165 mV
